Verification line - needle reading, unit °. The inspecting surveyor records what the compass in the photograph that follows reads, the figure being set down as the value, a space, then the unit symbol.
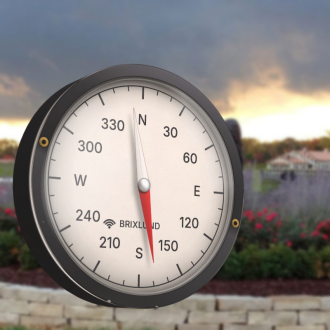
170 °
